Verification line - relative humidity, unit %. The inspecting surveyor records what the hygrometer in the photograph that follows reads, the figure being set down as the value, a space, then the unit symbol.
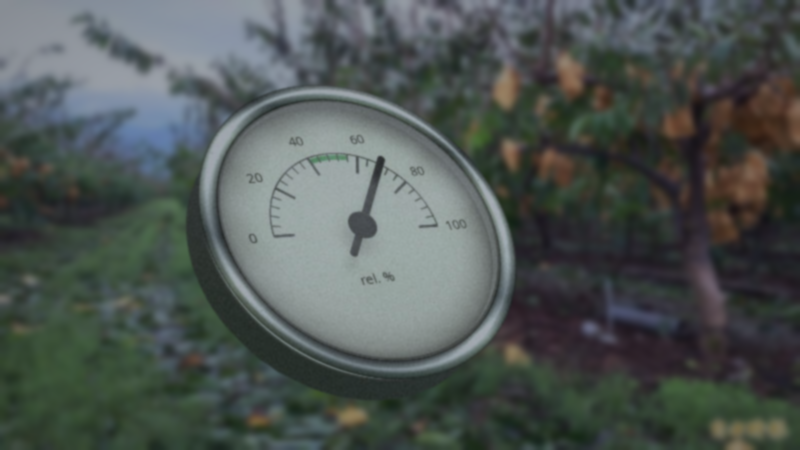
68 %
